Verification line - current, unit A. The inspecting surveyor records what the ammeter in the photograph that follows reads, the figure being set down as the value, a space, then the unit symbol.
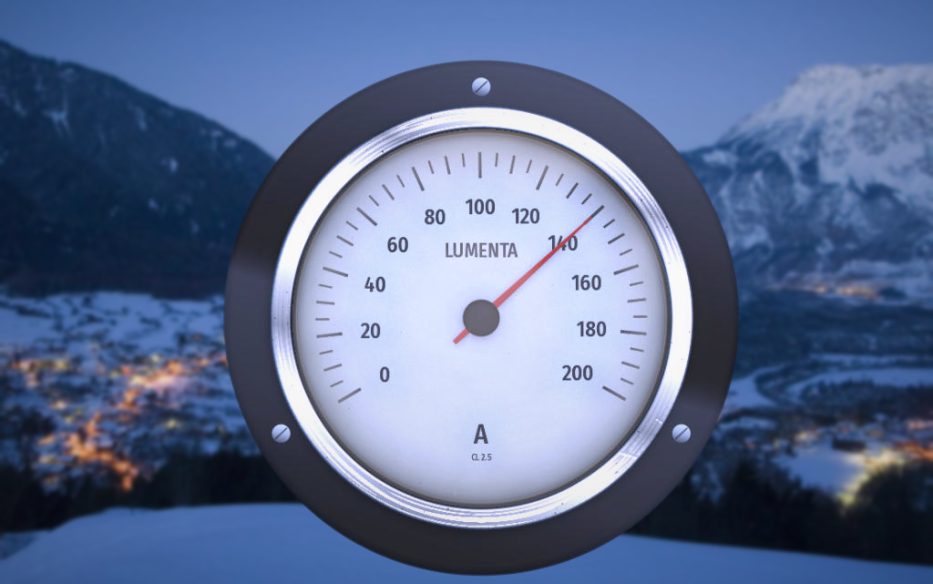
140 A
